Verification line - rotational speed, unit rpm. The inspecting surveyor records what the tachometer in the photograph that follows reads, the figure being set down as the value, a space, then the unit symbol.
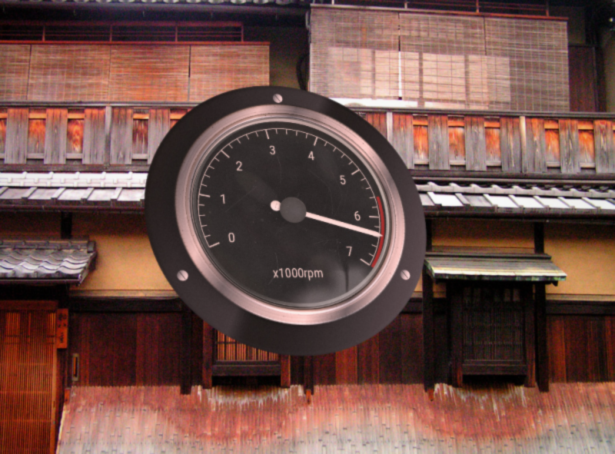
6400 rpm
